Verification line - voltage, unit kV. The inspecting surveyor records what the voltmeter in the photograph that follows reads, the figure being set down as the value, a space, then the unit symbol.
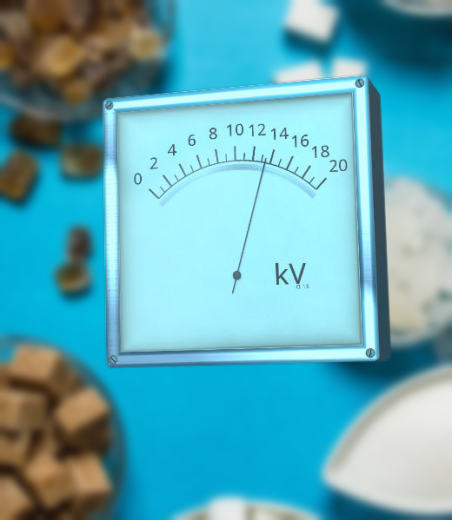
13.5 kV
